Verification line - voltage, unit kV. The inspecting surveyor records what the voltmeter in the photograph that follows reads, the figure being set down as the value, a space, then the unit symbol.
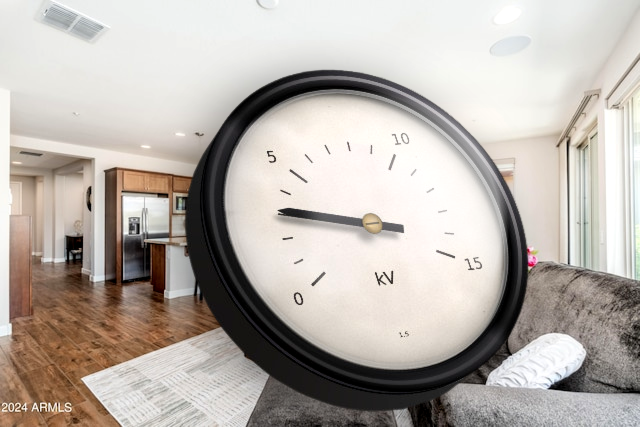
3 kV
